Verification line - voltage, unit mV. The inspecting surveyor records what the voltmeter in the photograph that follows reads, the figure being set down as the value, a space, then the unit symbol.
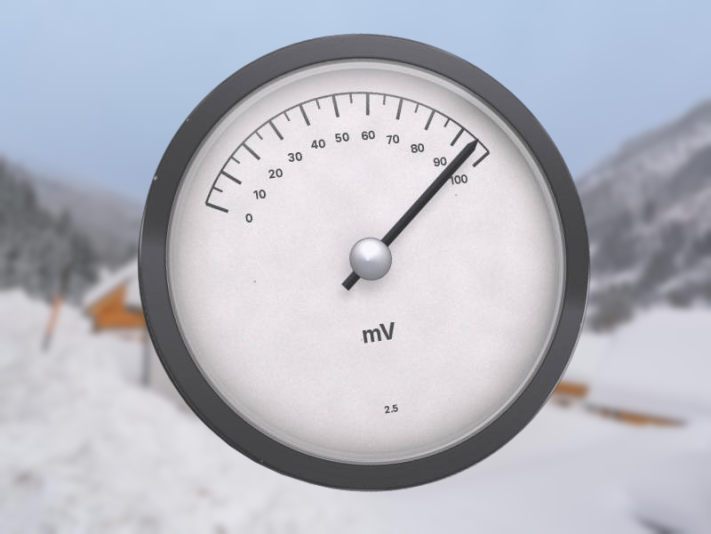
95 mV
